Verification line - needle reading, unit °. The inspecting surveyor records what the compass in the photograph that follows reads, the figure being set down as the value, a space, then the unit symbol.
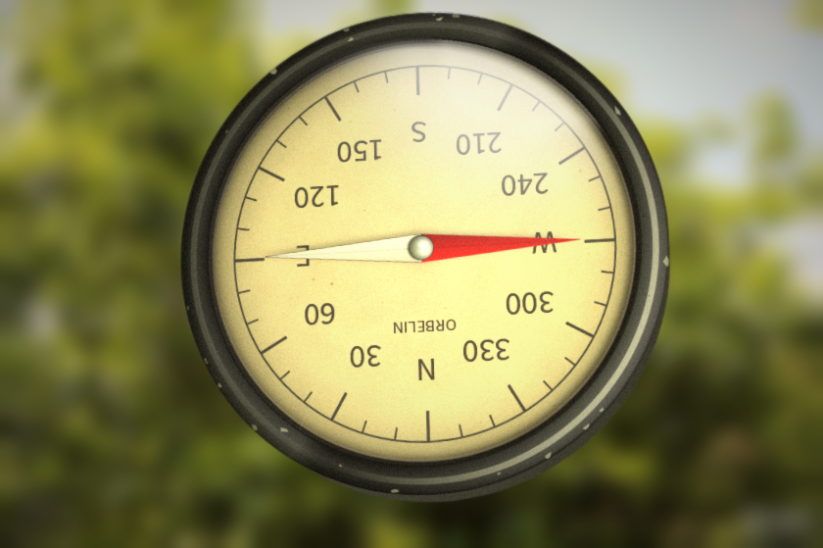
270 °
